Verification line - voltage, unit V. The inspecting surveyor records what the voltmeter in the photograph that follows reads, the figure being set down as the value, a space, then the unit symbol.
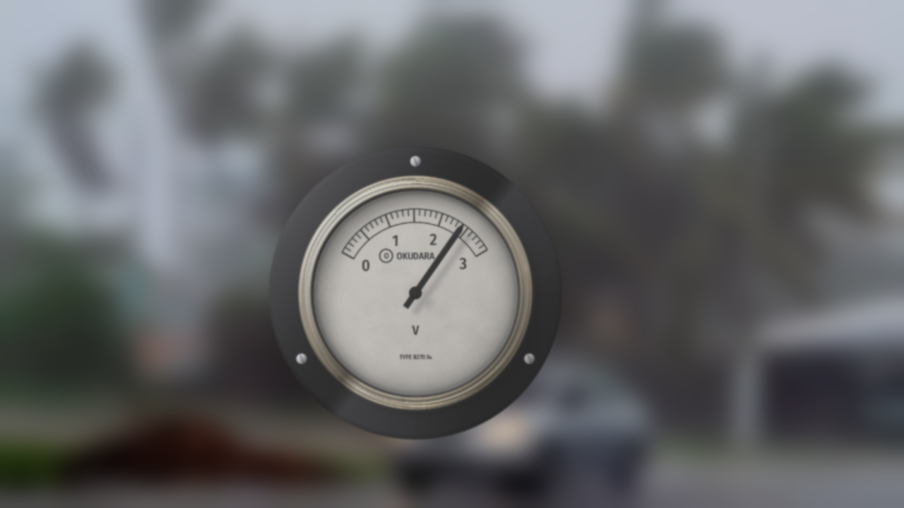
2.4 V
